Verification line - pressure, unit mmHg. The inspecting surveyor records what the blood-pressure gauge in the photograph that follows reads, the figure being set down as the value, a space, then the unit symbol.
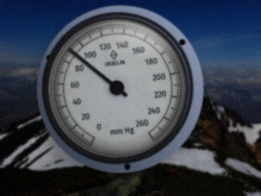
90 mmHg
